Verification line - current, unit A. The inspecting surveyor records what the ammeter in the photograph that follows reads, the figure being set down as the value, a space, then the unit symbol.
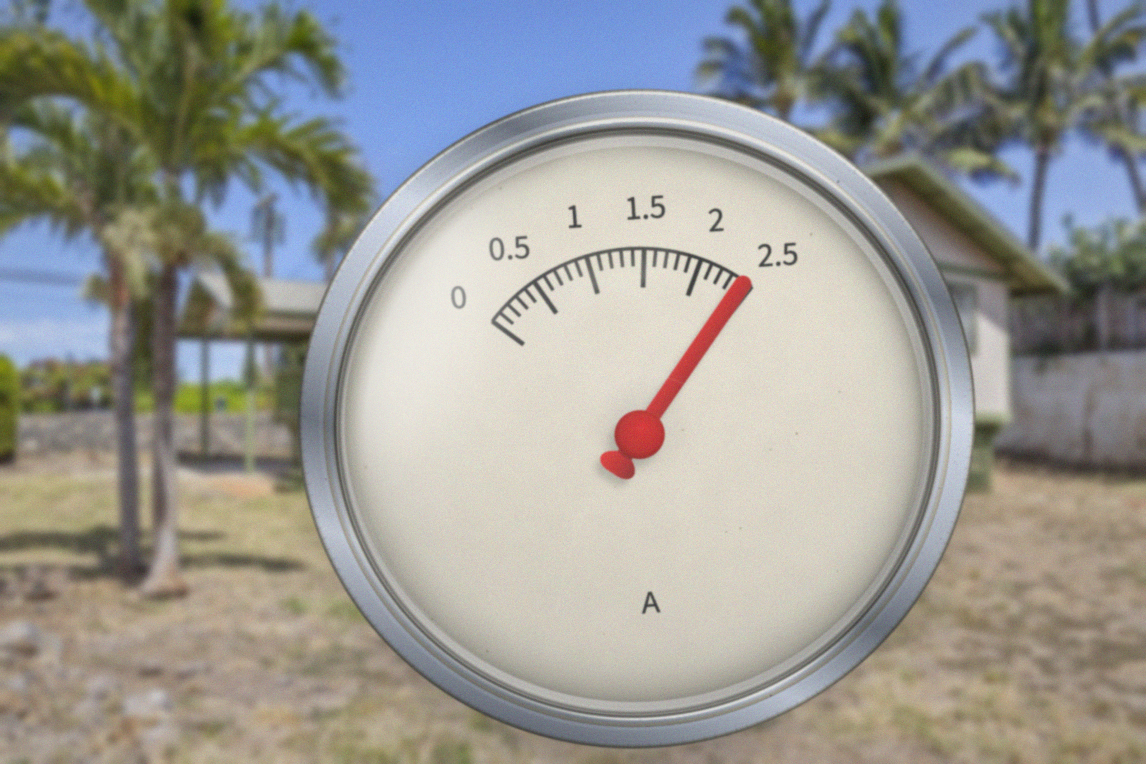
2.4 A
